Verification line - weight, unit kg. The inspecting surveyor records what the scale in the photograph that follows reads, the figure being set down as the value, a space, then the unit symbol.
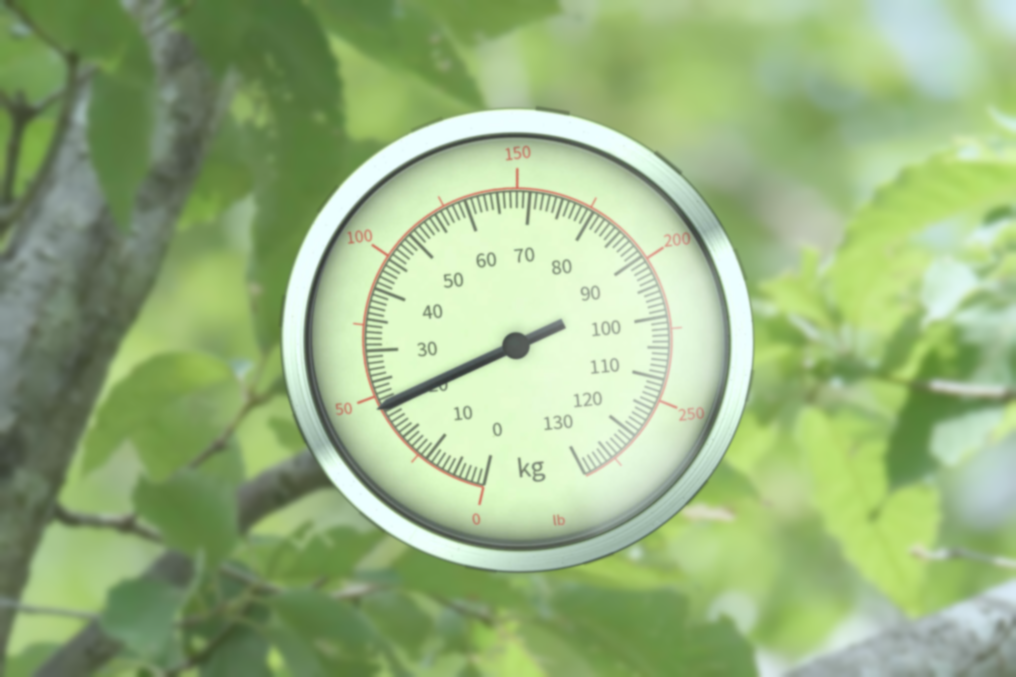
21 kg
